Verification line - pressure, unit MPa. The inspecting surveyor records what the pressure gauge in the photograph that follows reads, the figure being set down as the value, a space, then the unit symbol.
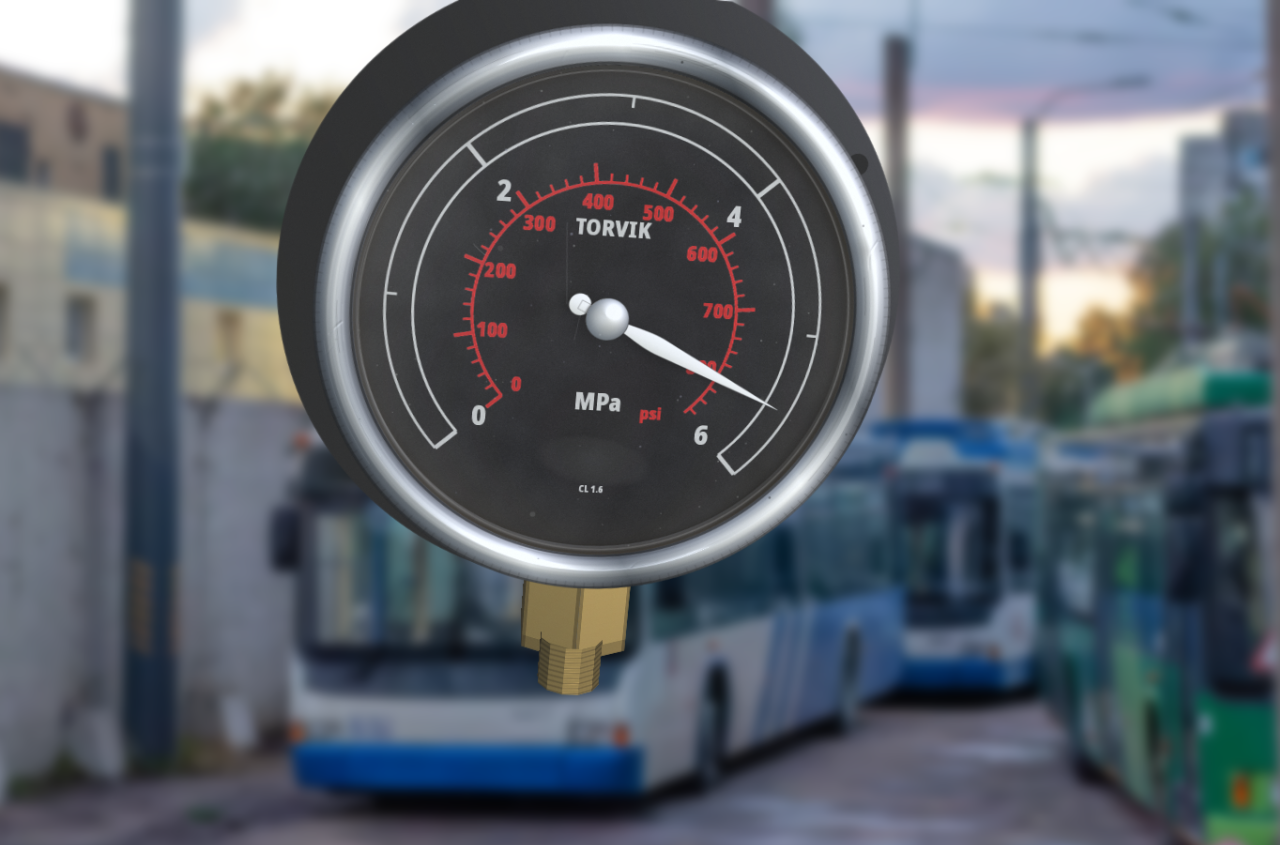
5.5 MPa
